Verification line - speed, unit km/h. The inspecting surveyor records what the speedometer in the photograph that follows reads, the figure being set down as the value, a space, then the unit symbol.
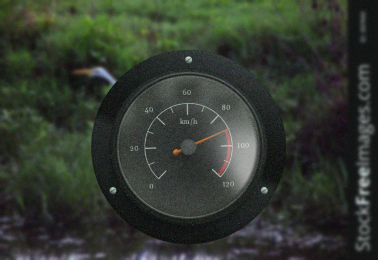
90 km/h
